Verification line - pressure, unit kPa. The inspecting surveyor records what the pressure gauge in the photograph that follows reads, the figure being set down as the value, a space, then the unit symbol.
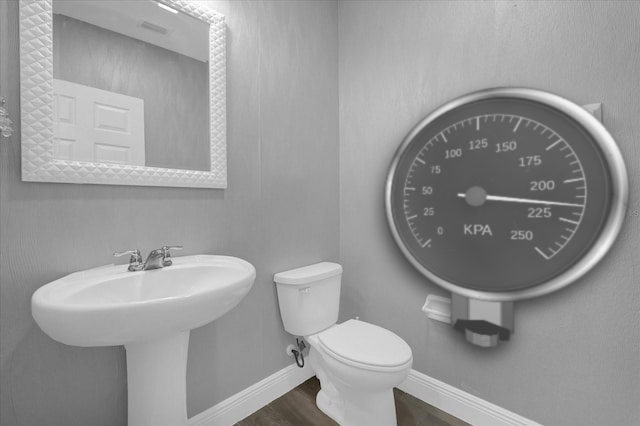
215 kPa
